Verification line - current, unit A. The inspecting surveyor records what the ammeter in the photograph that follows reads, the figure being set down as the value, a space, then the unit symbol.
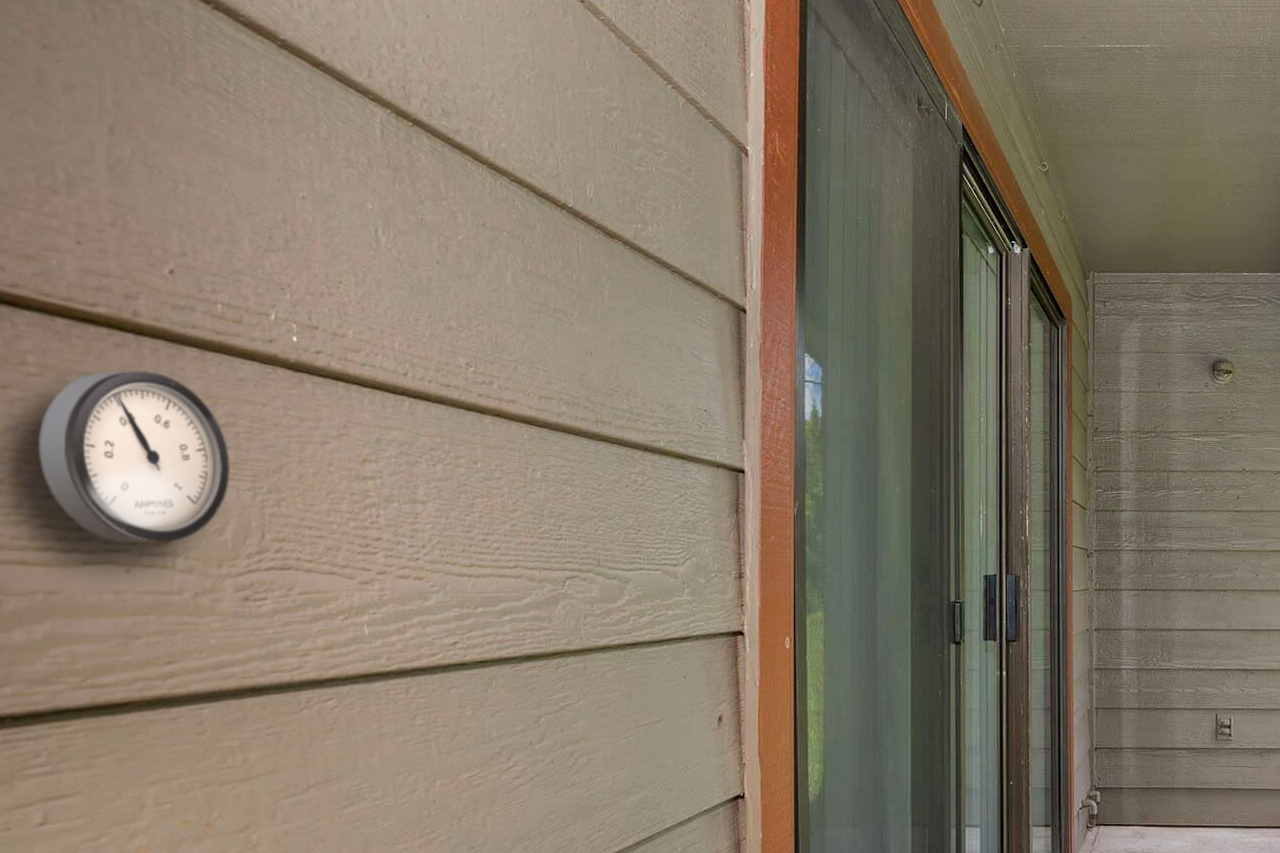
0.4 A
